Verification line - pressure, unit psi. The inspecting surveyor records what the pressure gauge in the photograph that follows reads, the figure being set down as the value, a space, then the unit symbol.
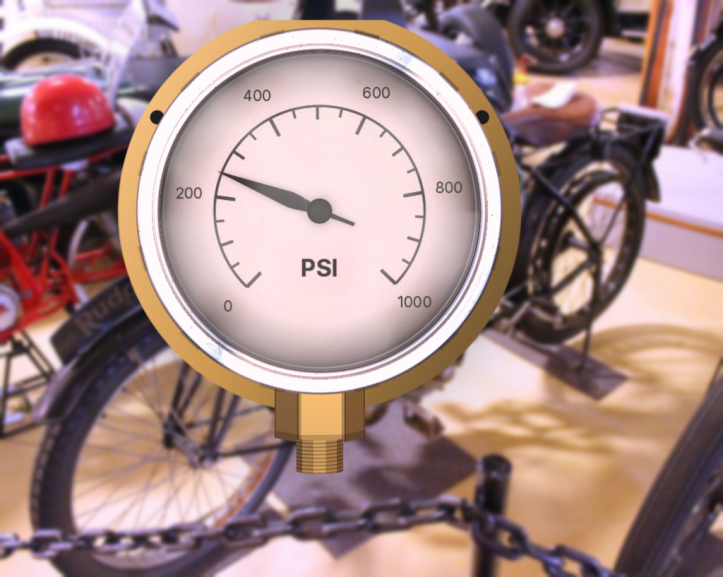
250 psi
